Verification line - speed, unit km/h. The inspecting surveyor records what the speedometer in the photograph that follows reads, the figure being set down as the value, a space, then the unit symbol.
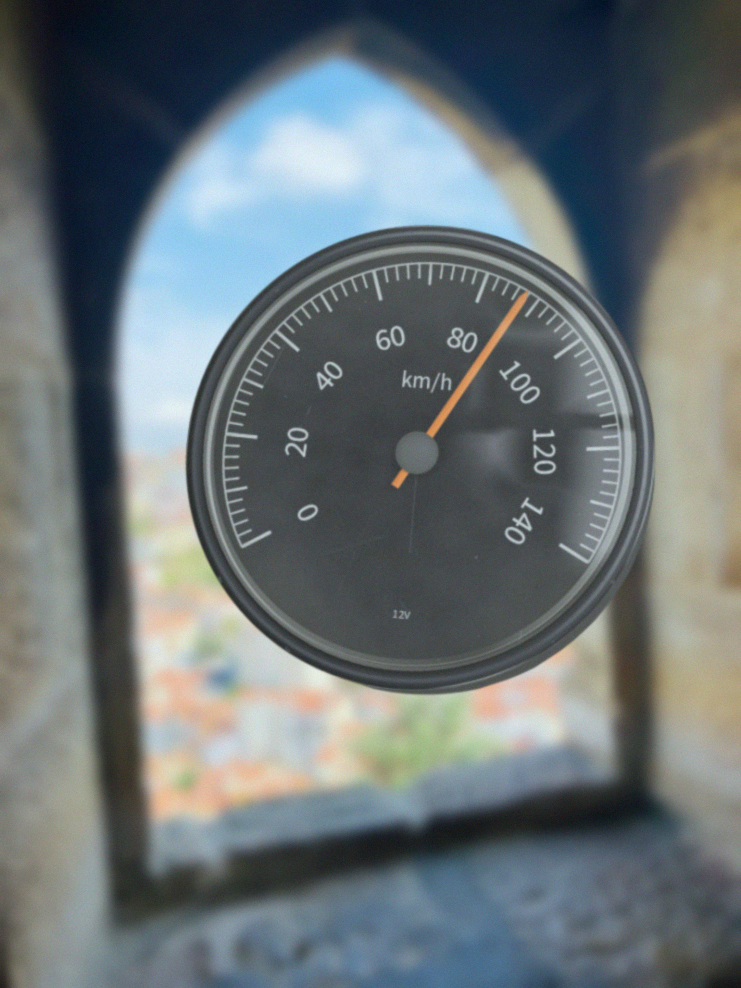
88 km/h
